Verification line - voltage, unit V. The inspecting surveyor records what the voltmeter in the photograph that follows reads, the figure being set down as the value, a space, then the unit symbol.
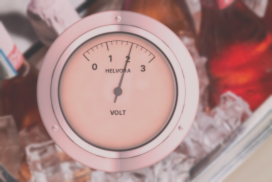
2 V
